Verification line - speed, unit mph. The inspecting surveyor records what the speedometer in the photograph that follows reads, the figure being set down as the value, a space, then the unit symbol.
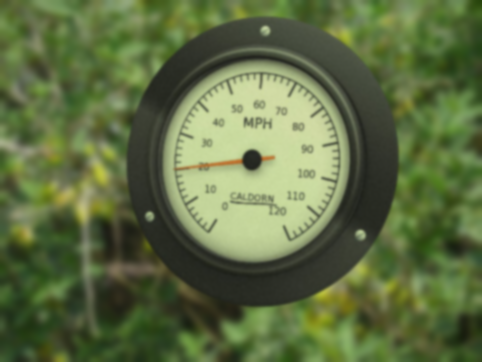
20 mph
